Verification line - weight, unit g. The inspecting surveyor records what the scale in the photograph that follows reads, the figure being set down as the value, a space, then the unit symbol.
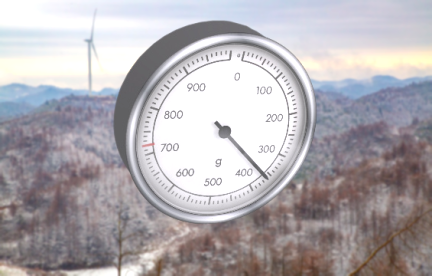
360 g
